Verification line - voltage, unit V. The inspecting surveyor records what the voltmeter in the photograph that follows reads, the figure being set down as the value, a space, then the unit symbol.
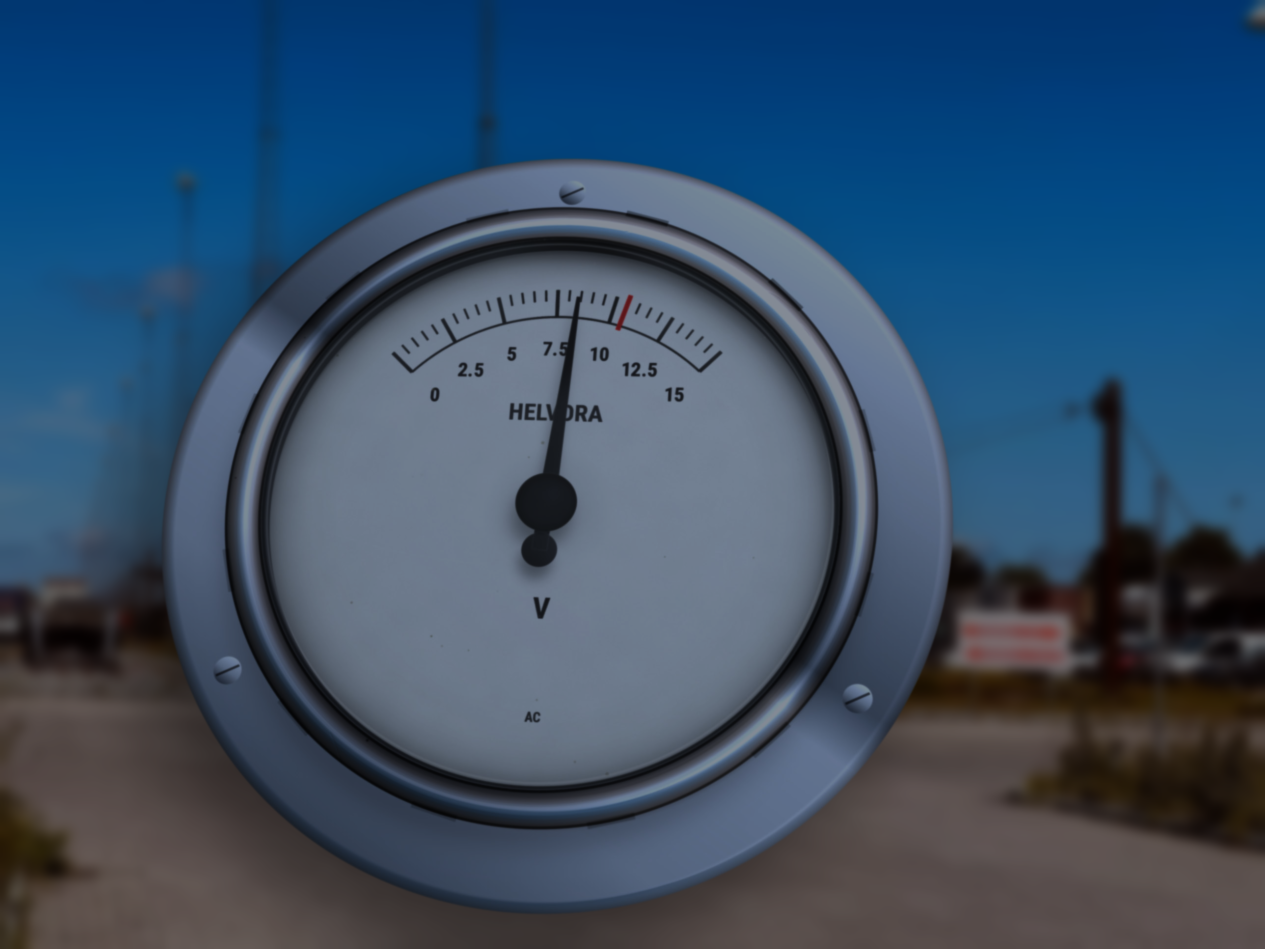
8.5 V
